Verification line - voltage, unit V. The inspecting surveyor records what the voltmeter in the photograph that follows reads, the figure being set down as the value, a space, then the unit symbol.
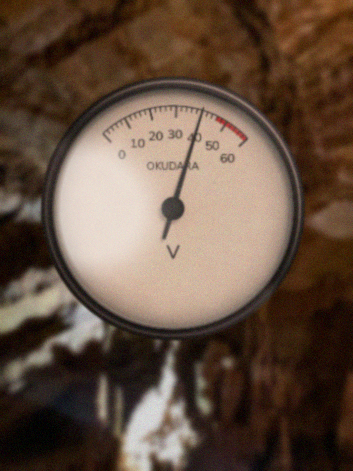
40 V
